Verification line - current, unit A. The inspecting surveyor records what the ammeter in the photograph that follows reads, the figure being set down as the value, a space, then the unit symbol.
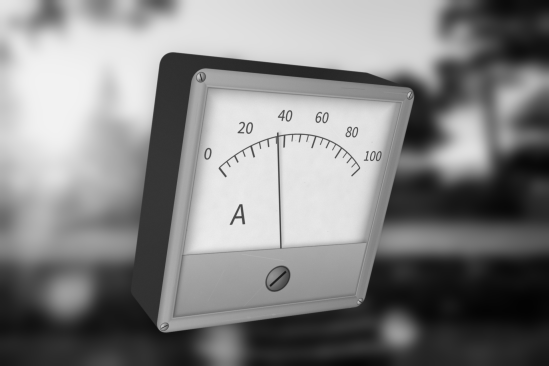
35 A
